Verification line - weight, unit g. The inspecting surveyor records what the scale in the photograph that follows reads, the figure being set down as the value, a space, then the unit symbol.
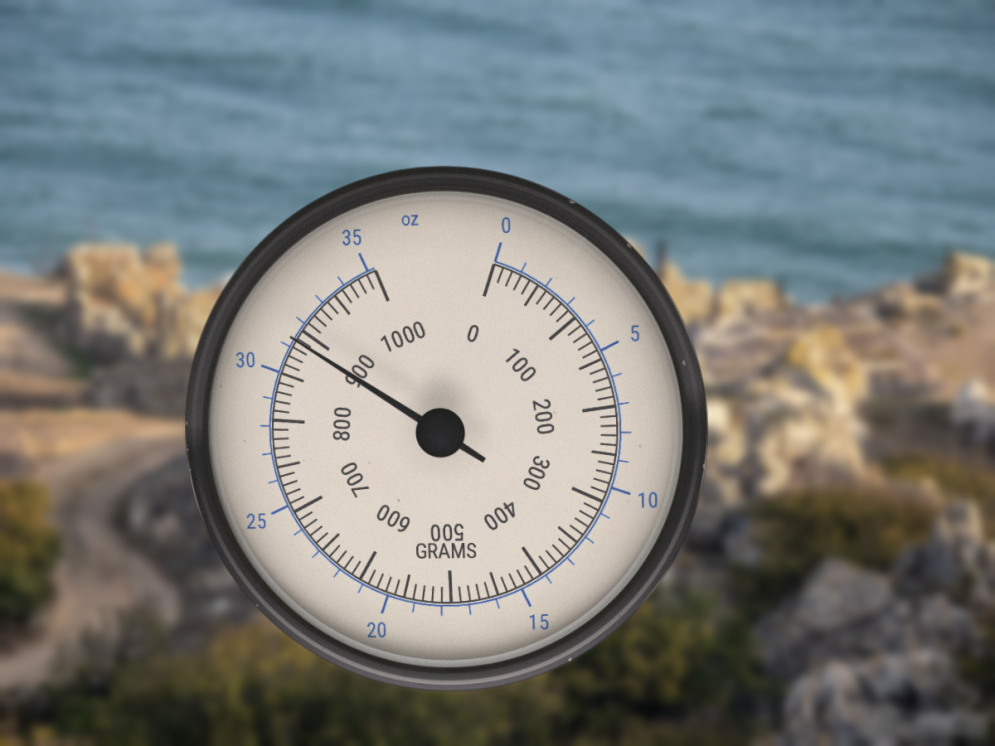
890 g
